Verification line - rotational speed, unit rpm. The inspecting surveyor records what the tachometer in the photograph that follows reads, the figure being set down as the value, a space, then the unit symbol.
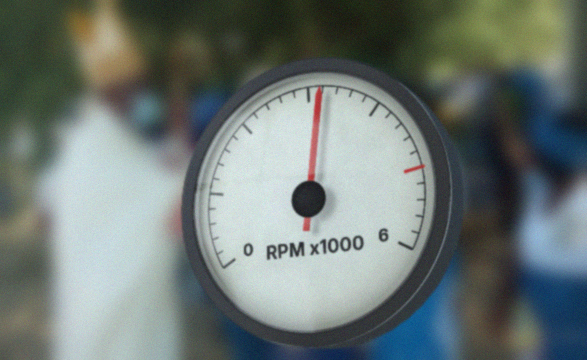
3200 rpm
